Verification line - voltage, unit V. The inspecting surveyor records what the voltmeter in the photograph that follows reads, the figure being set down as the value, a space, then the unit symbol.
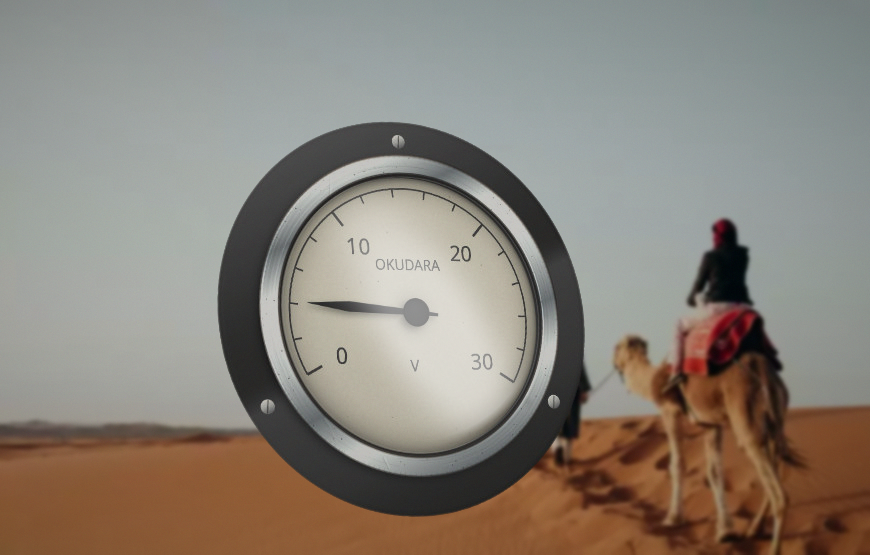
4 V
